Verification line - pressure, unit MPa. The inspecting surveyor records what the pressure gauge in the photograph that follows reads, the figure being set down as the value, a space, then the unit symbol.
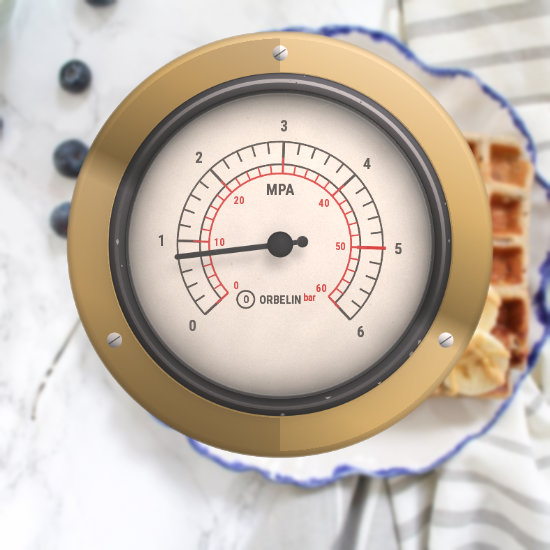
0.8 MPa
